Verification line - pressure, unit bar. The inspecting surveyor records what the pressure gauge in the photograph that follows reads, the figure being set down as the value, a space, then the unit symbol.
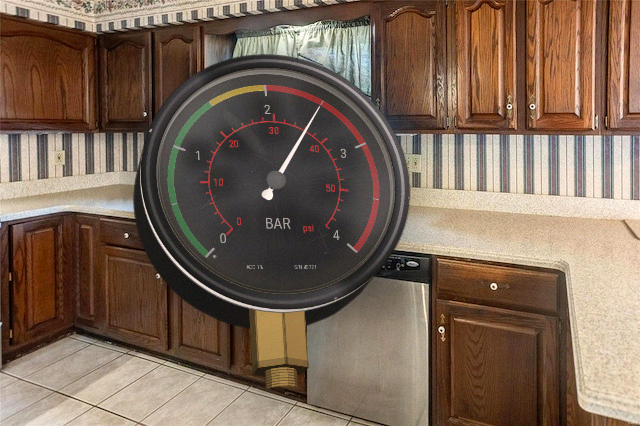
2.5 bar
